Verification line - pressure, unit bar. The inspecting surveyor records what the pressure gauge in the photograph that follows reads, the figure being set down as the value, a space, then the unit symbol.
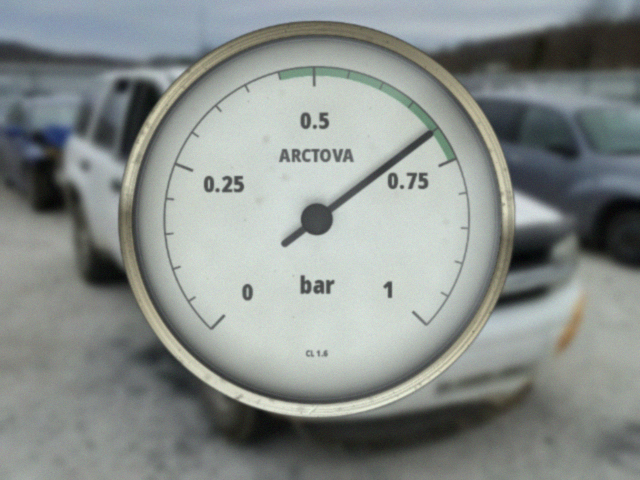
0.7 bar
